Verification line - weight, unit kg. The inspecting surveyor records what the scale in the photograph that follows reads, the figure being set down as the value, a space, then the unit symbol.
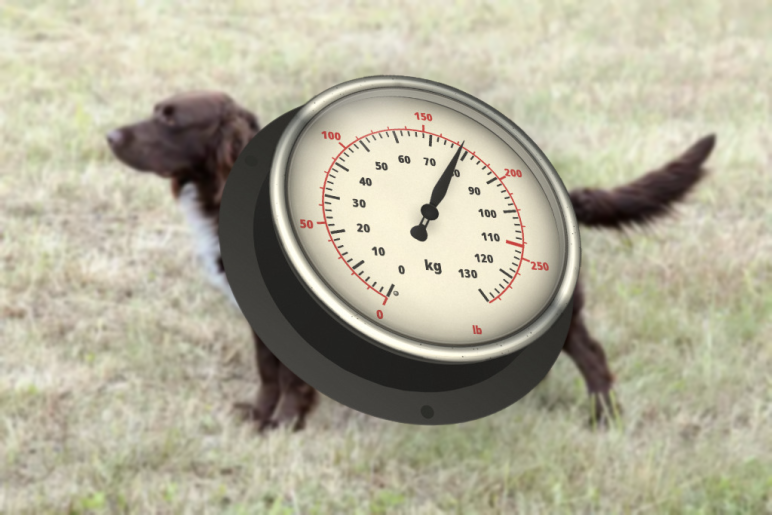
78 kg
